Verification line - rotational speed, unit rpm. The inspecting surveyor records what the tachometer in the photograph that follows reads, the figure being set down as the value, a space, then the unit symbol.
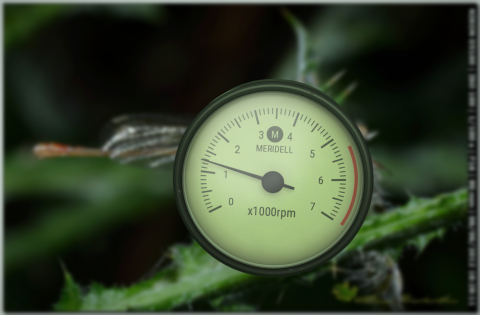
1300 rpm
